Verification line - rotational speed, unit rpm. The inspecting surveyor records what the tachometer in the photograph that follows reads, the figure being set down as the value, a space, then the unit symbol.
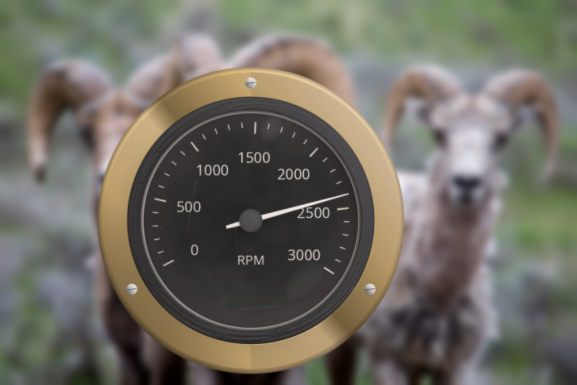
2400 rpm
